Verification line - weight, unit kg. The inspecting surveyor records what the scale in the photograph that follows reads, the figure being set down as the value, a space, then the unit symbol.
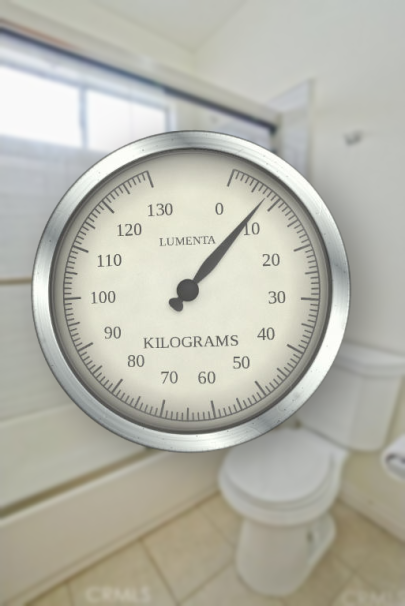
8 kg
